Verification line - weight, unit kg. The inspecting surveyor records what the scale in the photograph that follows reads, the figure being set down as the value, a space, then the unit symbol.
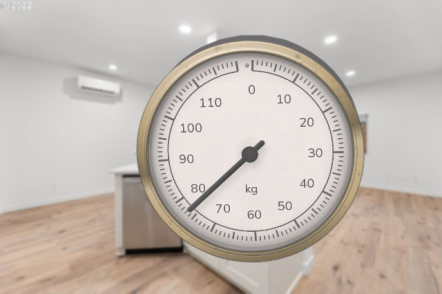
77 kg
